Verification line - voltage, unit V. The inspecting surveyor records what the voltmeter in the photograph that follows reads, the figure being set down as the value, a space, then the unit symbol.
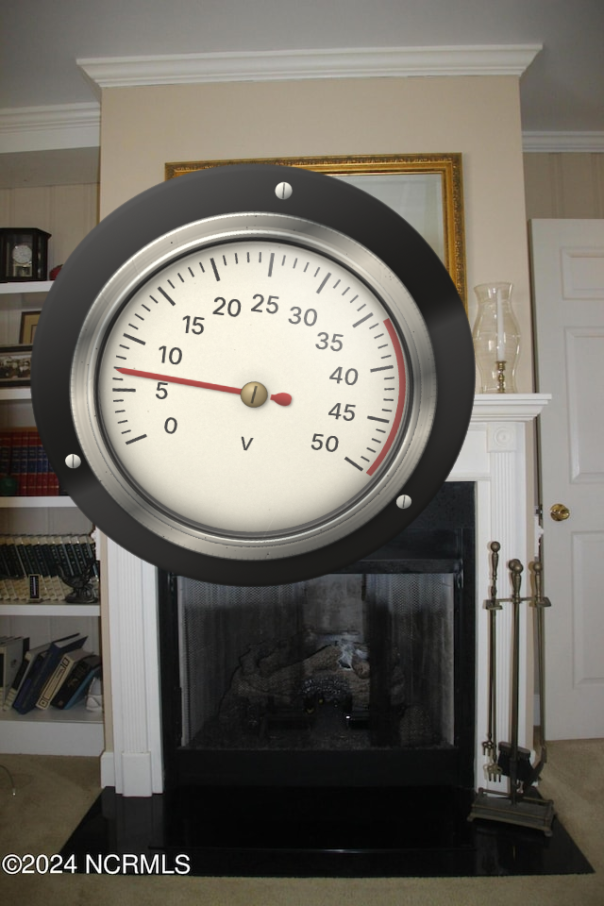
7 V
